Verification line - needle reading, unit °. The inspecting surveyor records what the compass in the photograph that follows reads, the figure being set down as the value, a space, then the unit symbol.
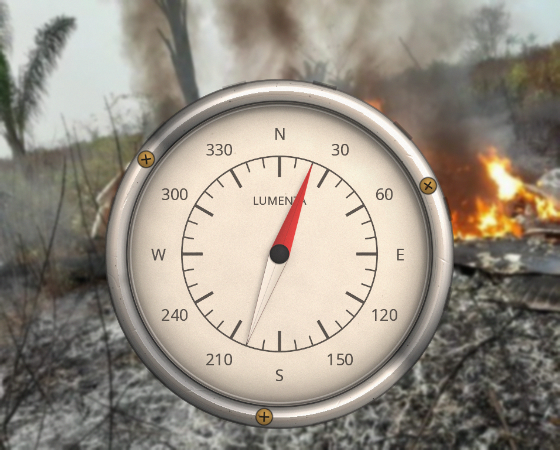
20 °
